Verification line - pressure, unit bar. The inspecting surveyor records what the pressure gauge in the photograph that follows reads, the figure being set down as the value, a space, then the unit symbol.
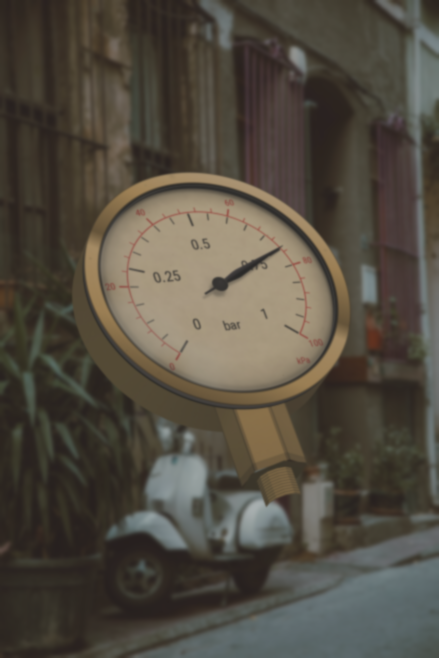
0.75 bar
